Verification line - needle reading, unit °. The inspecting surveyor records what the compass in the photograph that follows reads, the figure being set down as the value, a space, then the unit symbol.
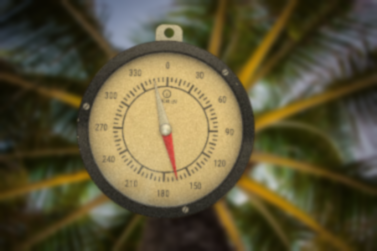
165 °
